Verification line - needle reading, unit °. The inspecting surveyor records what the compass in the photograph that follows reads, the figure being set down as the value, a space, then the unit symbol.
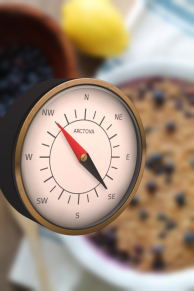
315 °
